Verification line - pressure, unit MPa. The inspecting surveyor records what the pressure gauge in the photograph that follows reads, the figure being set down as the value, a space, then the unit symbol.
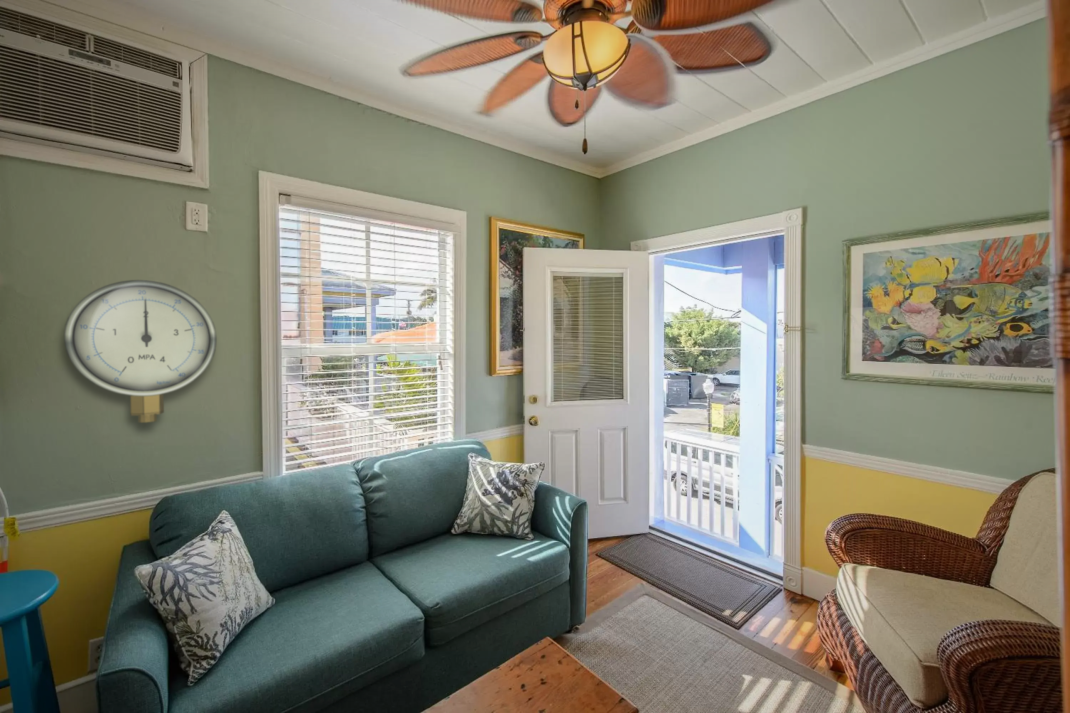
2 MPa
